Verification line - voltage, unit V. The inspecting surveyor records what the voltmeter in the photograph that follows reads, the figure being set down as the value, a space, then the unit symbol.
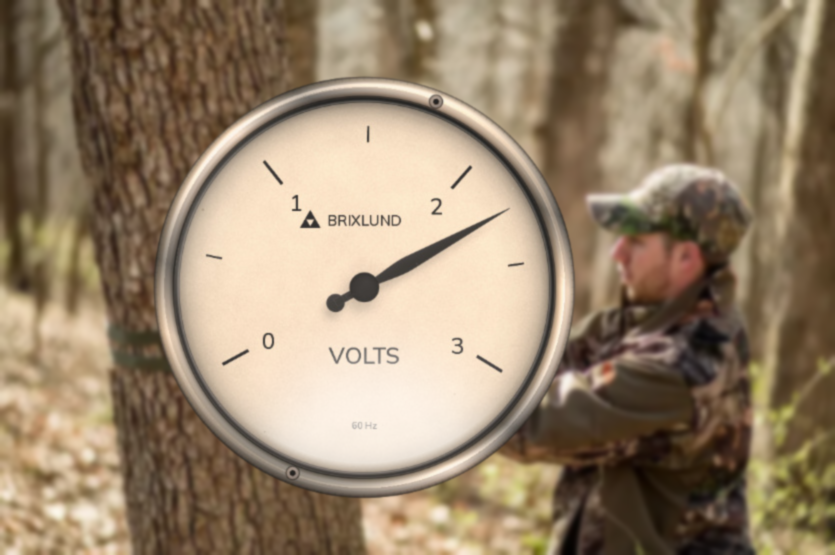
2.25 V
